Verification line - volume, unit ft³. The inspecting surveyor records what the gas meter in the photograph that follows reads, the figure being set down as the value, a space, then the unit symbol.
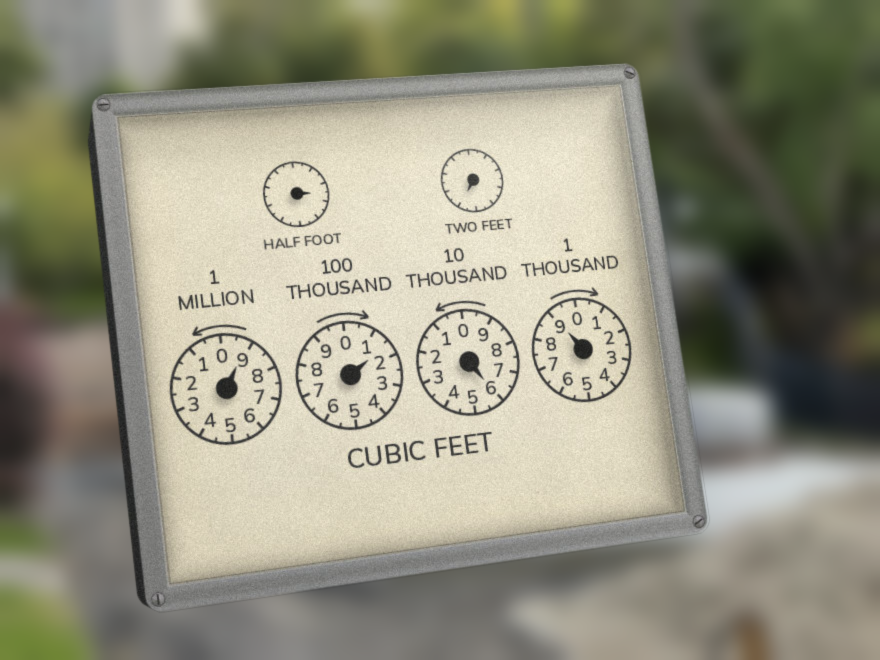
915900 ft³
